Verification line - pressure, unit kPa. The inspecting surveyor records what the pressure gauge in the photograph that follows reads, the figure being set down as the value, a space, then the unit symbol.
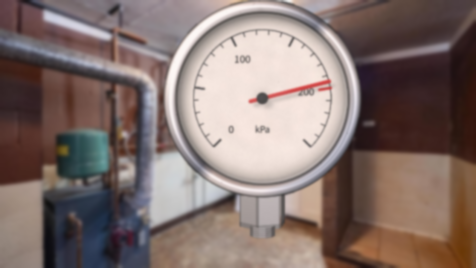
195 kPa
